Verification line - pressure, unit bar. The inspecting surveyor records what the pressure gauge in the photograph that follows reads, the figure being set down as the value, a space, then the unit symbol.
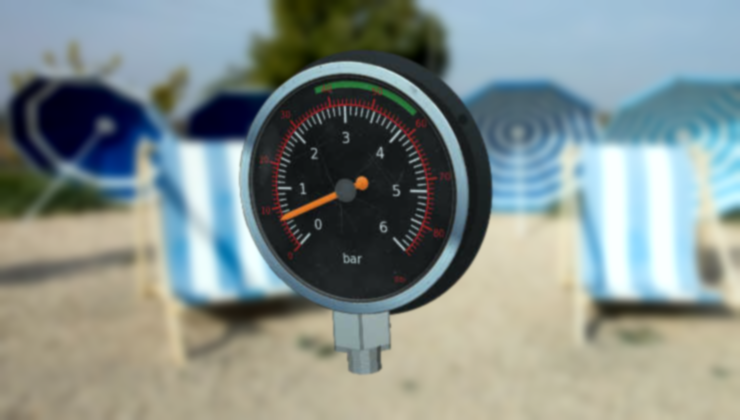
0.5 bar
